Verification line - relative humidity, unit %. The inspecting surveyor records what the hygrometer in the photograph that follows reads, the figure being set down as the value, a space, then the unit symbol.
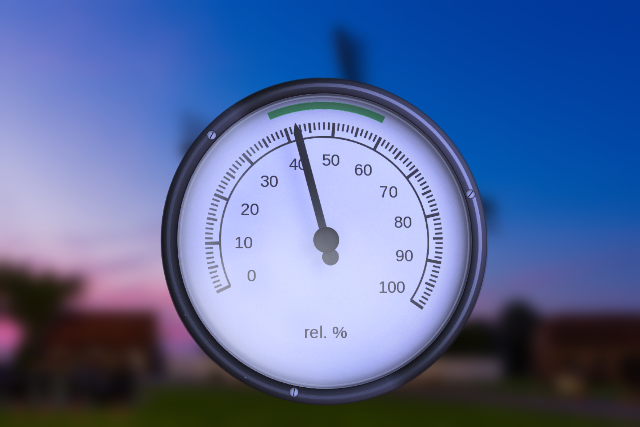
42 %
